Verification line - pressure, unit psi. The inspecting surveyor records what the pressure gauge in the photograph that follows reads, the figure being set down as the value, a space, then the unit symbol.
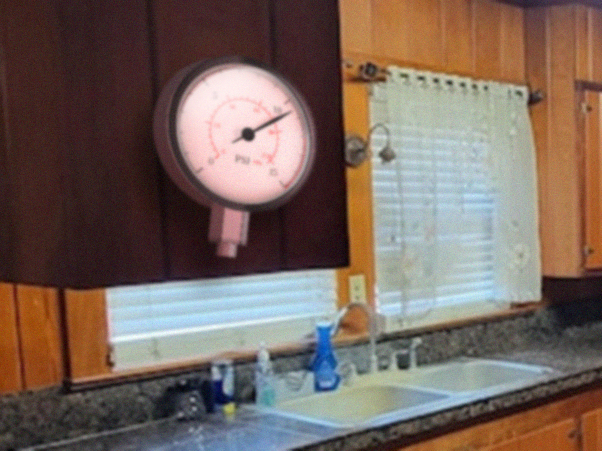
10.5 psi
